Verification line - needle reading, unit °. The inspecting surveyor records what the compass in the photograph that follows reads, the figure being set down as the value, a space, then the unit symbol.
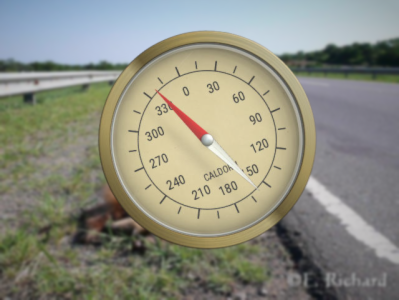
337.5 °
